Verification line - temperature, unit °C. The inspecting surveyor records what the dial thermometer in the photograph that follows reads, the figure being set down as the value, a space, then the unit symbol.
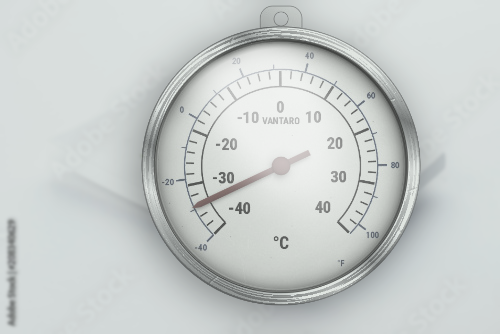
-34 °C
